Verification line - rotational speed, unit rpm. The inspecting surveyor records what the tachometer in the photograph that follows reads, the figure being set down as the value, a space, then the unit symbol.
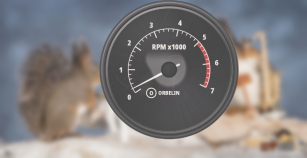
200 rpm
